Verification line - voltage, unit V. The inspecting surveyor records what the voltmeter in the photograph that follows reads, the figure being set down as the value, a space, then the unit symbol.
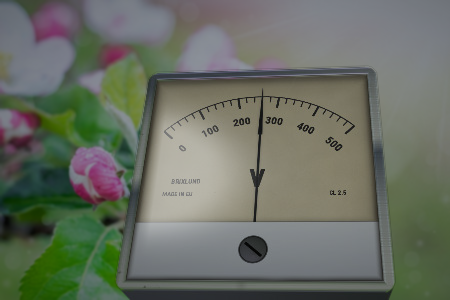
260 V
